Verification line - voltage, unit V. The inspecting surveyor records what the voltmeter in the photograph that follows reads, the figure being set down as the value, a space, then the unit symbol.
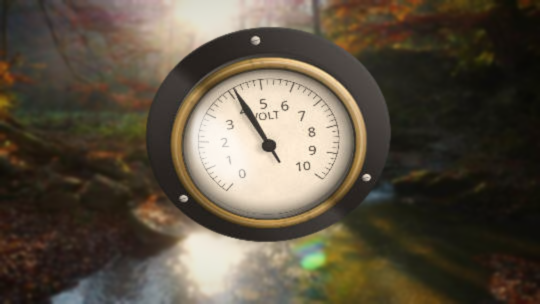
4.2 V
